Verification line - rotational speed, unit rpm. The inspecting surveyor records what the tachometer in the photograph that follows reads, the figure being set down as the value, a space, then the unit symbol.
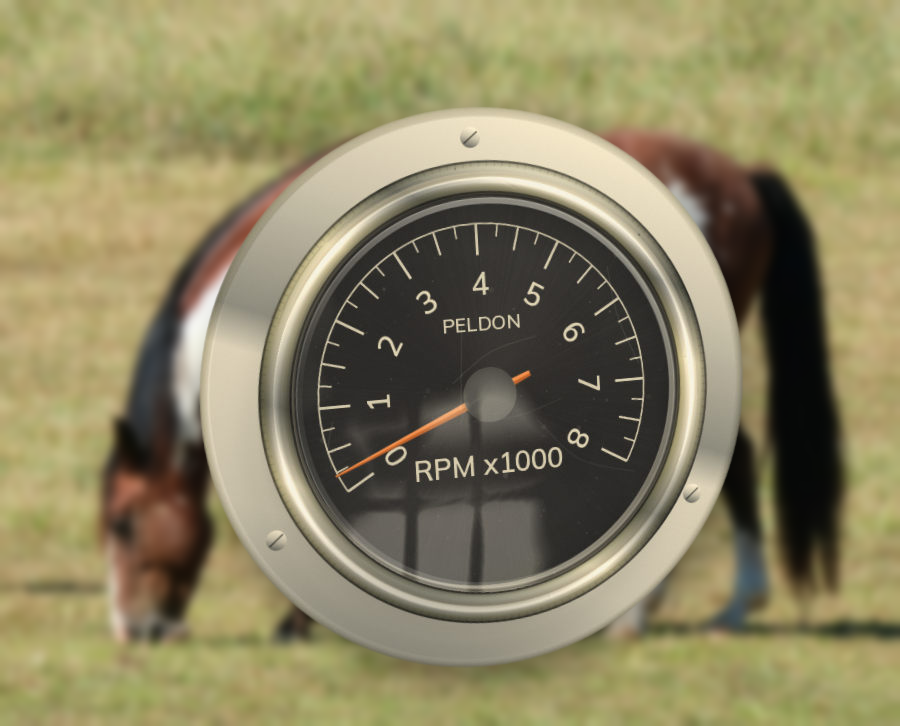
250 rpm
